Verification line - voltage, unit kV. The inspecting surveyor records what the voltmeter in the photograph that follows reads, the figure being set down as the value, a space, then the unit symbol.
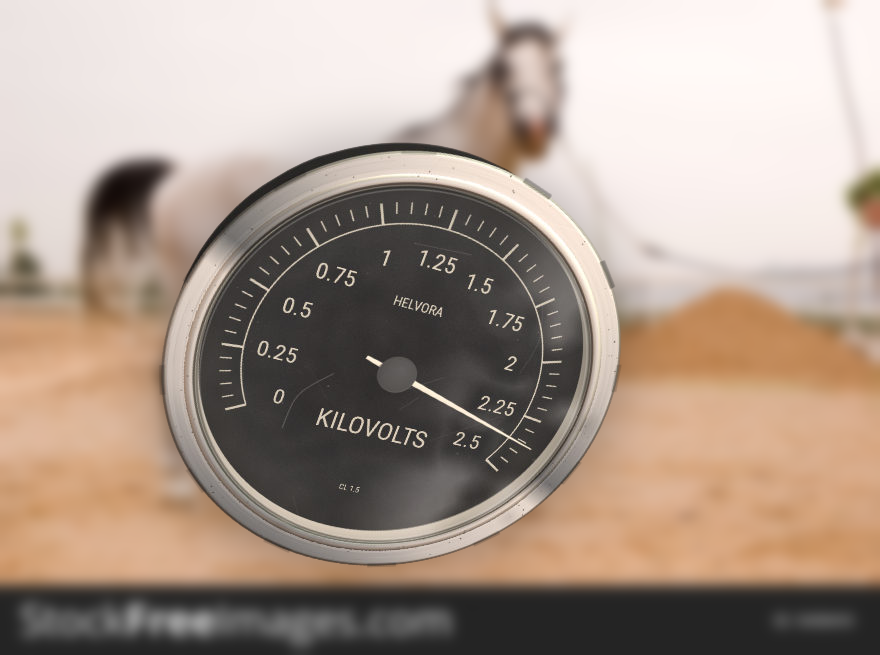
2.35 kV
